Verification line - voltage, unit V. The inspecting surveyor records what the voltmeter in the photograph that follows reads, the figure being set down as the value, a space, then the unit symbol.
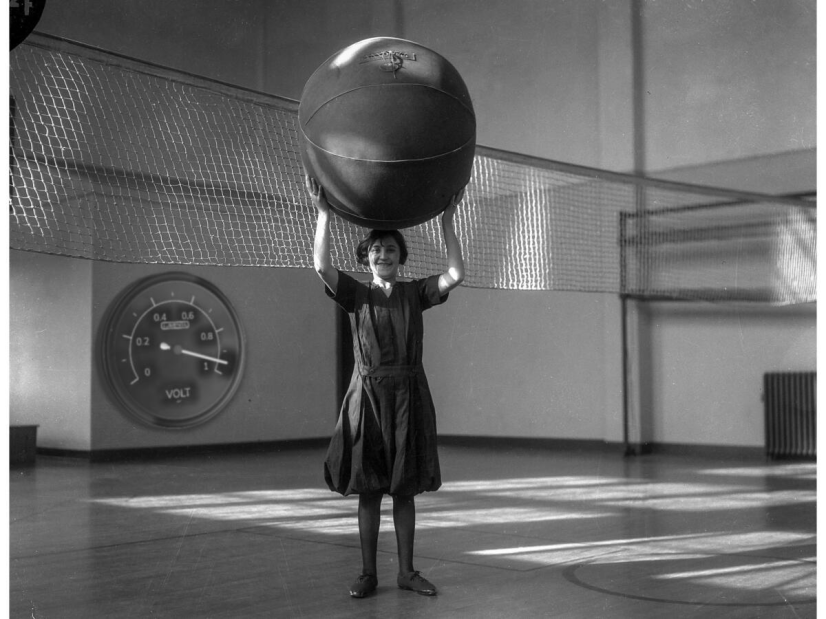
0.95 V
